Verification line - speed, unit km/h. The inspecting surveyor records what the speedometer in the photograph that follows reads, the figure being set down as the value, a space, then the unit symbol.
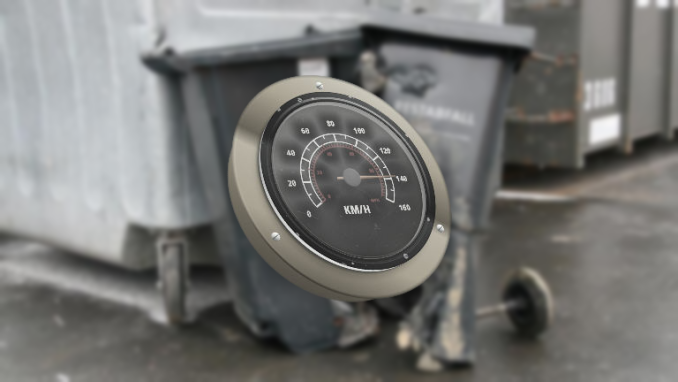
140 km/h
